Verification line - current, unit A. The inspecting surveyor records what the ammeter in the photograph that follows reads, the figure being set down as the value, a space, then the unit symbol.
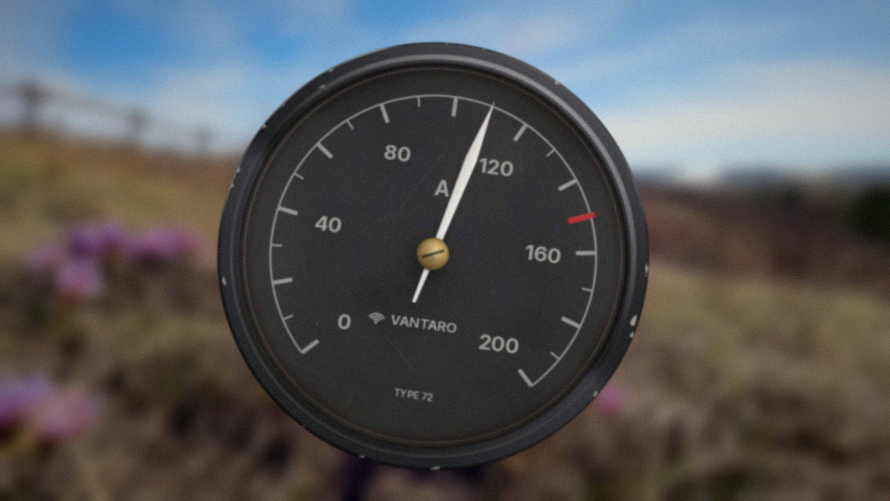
110 A
